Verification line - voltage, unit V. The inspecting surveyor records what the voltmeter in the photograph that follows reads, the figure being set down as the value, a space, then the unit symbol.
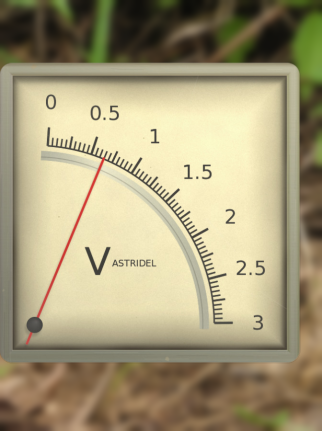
0.65 V
